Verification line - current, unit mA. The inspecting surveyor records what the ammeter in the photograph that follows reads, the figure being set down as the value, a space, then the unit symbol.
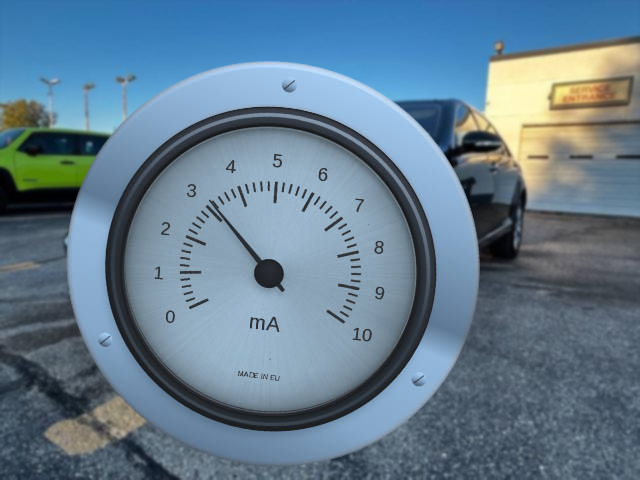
3.2 mA
